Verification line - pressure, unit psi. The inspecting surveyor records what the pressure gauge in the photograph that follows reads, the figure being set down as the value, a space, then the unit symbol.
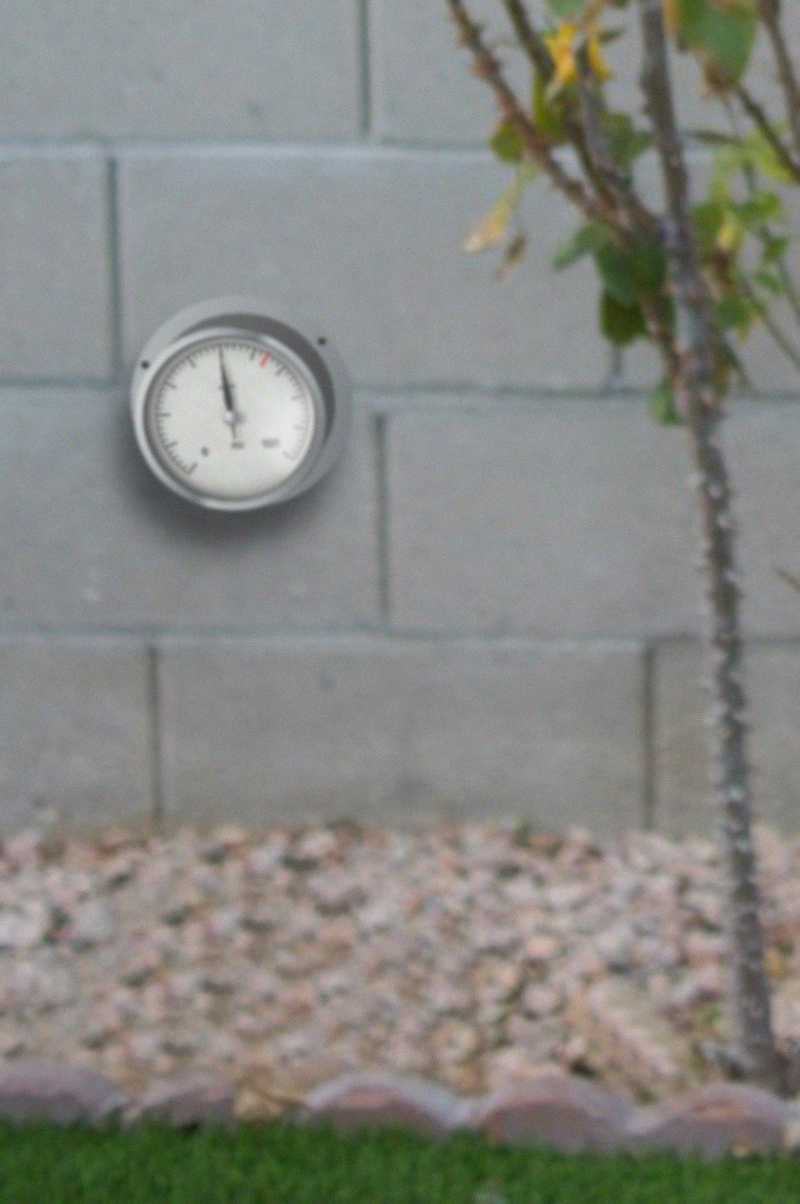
50 psi
